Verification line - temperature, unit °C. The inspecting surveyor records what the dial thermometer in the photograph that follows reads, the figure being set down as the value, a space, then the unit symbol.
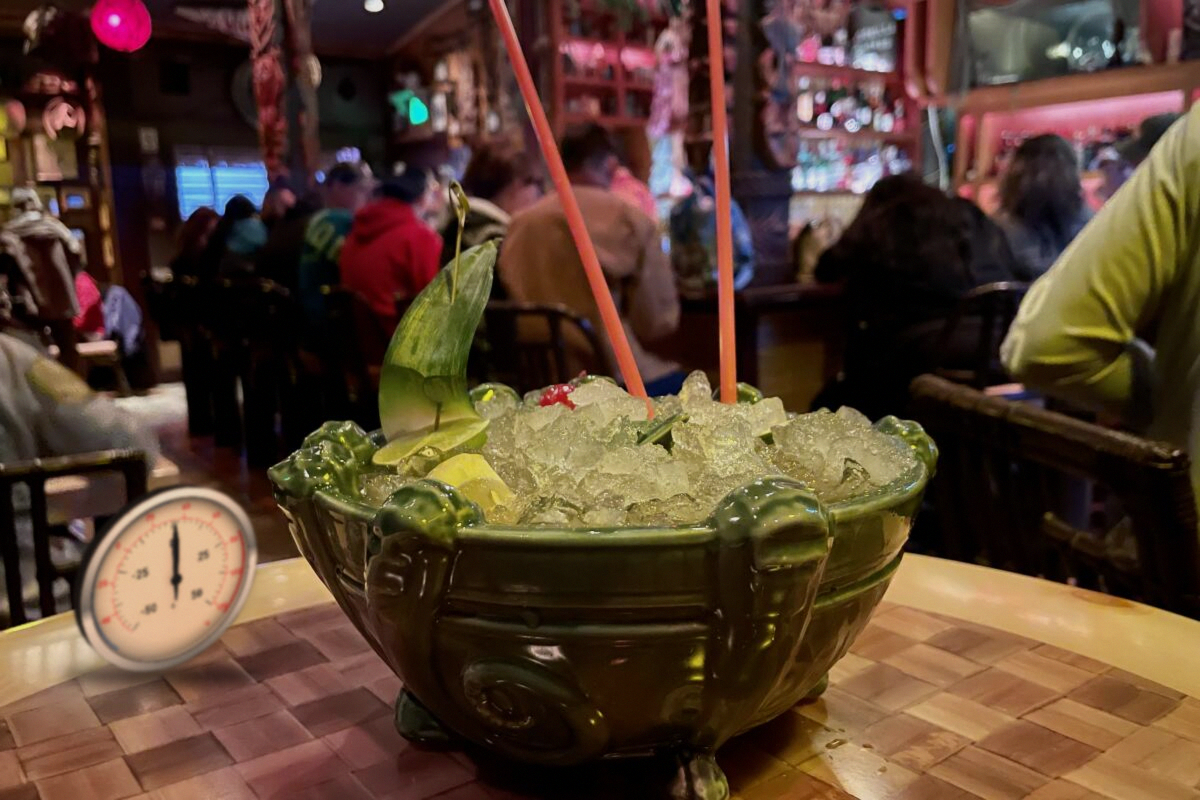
0 °C
